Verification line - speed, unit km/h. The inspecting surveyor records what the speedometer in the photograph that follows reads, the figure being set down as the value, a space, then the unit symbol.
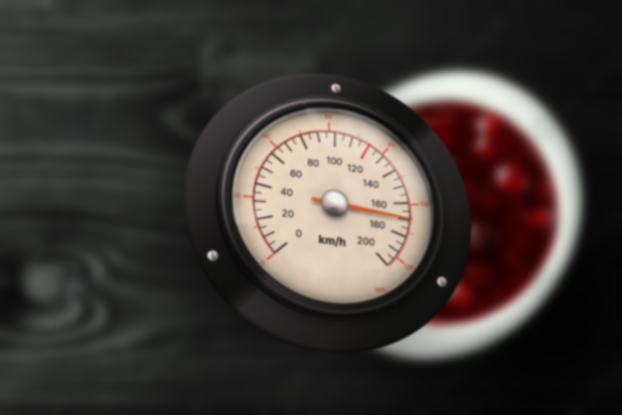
170 km/h
